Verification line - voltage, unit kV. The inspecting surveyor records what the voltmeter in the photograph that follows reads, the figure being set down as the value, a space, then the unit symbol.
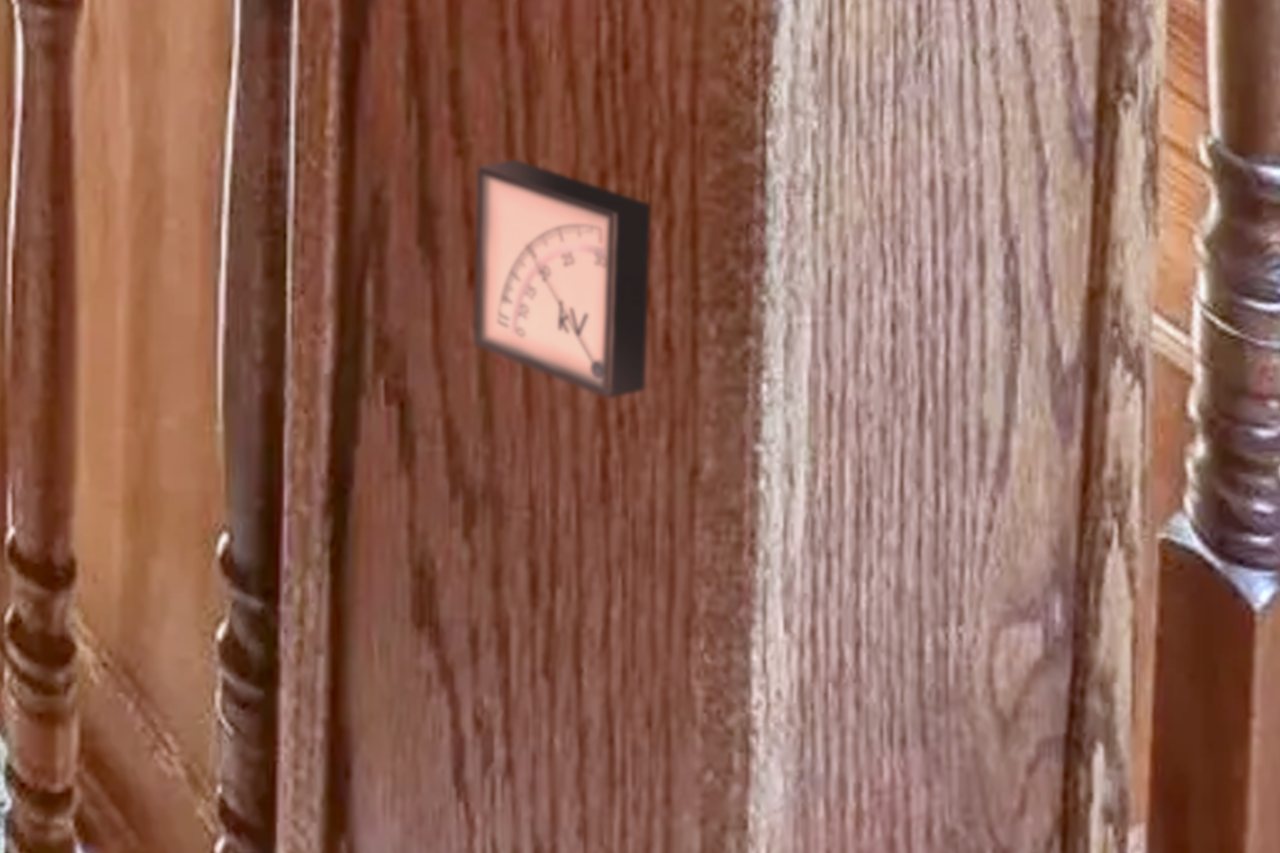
20 kV
